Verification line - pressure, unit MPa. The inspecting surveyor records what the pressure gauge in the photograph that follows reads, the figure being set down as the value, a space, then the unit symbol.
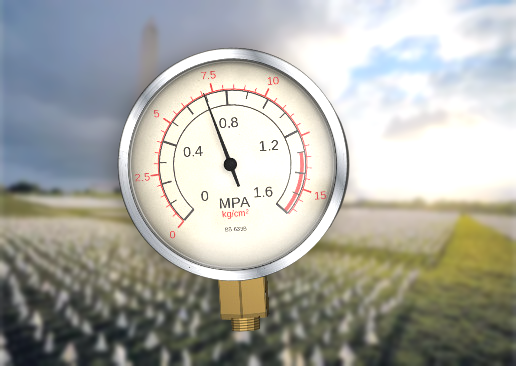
0.7 MPa
